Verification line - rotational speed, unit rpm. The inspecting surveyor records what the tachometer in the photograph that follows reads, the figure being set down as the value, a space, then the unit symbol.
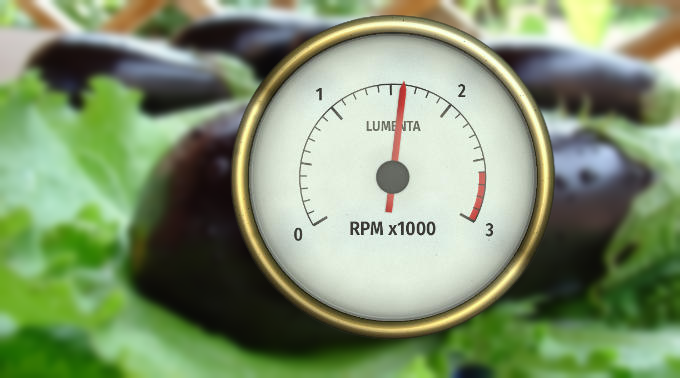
1600 rpm
